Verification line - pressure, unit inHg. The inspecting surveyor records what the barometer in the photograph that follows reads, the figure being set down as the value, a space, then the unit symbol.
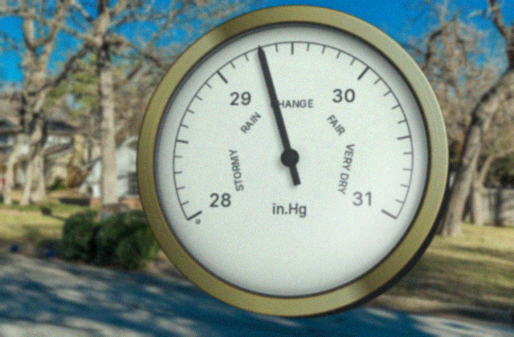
29.3 inHg
